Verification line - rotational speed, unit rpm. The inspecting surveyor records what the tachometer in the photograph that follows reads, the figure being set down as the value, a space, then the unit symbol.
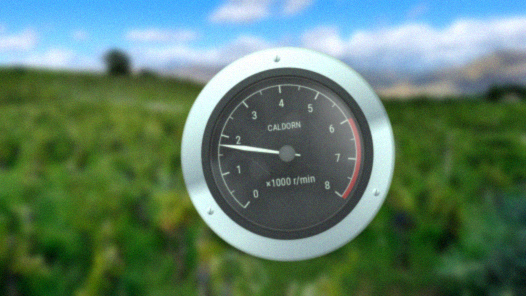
1750 rpm
